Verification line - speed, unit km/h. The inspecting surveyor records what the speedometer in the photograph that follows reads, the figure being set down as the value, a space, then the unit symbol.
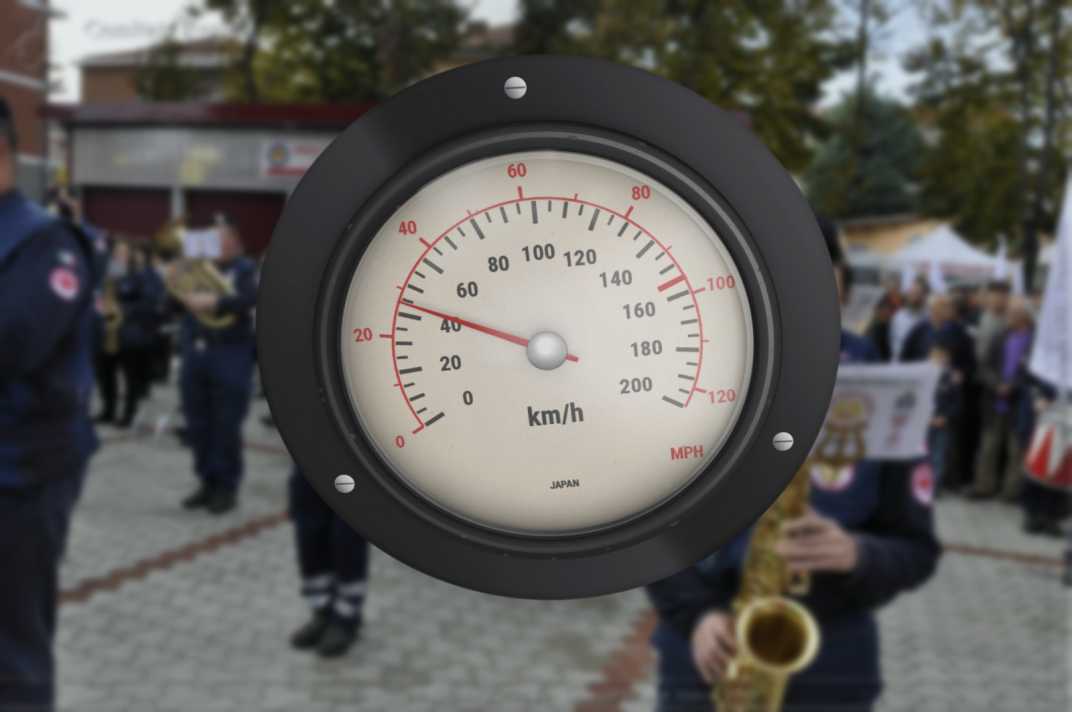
45 km/h
